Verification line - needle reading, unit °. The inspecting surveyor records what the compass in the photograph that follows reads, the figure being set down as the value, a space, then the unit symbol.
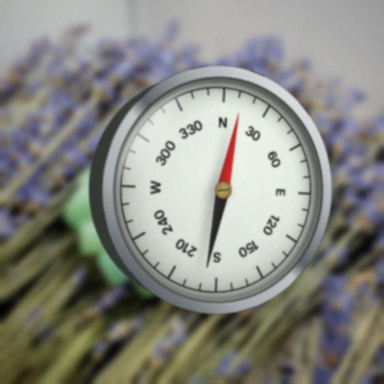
10 °
